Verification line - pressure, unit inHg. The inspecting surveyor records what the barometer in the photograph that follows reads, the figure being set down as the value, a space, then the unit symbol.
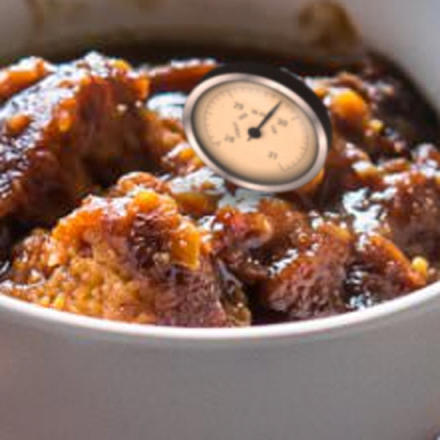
29.7 inHg
